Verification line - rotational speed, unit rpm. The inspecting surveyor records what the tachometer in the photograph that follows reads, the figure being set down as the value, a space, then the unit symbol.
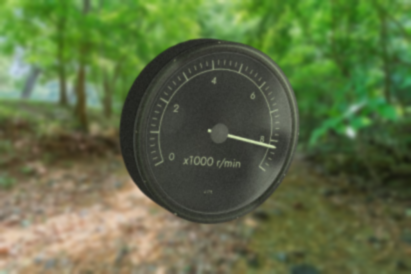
8200 rpm
